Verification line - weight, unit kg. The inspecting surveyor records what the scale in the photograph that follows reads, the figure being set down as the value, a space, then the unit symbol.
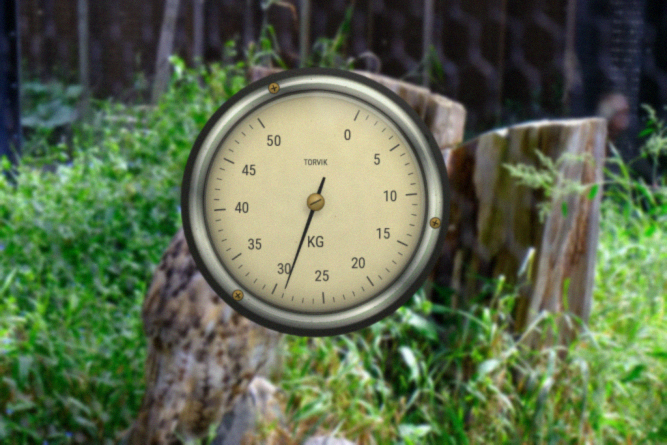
29 kg
